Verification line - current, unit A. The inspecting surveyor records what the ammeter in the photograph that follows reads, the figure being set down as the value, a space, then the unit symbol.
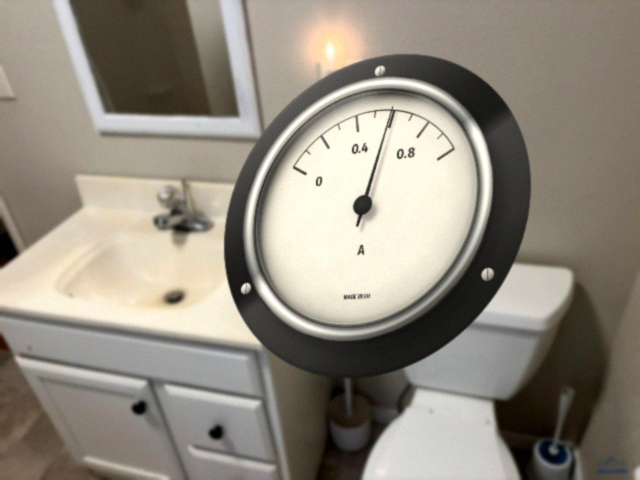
0.6 A
